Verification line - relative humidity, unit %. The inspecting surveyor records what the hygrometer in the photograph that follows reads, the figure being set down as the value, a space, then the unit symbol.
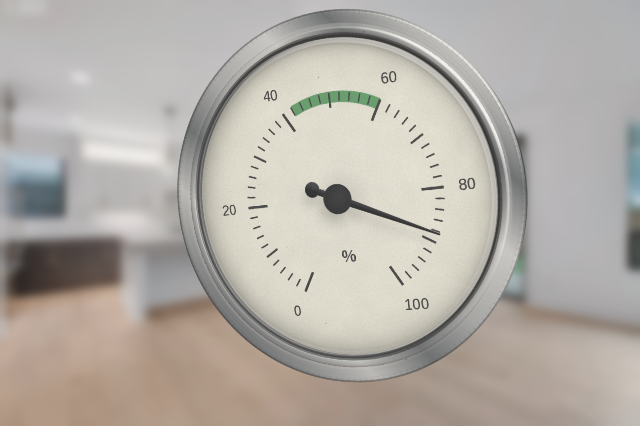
88 %
